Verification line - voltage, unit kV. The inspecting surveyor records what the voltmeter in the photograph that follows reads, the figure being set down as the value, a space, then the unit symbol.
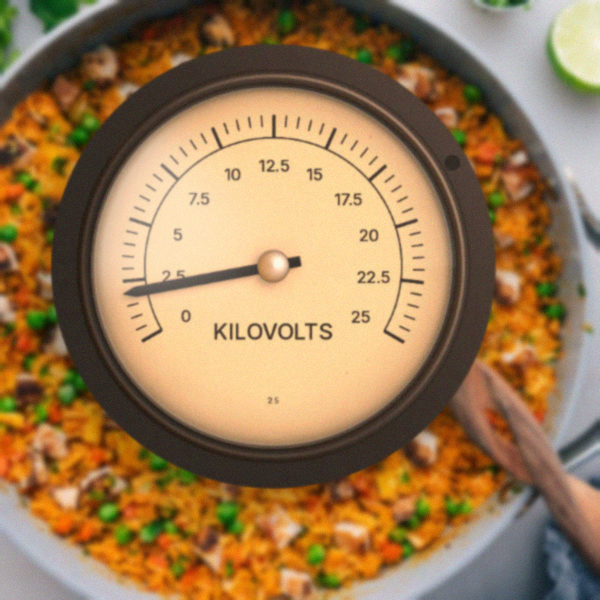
2 kV
